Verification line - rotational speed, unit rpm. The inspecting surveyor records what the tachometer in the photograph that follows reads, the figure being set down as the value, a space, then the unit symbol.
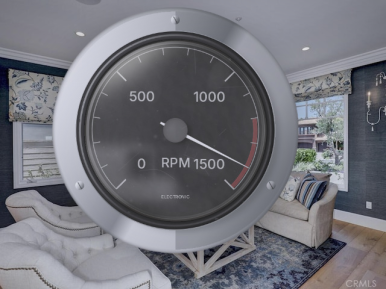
1400 rpm
